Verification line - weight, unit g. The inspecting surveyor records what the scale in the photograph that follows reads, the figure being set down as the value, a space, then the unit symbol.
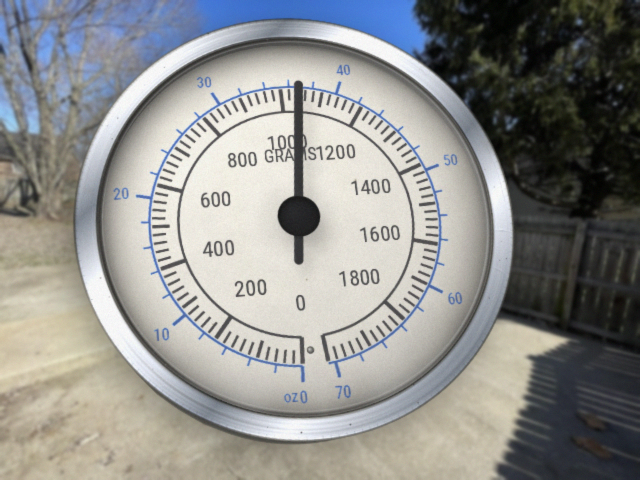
1040 g
